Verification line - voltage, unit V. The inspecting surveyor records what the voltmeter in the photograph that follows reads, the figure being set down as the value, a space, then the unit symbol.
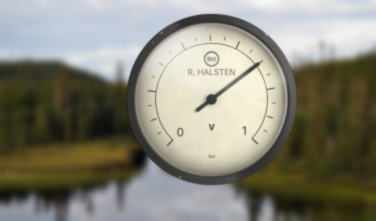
0.7 V
